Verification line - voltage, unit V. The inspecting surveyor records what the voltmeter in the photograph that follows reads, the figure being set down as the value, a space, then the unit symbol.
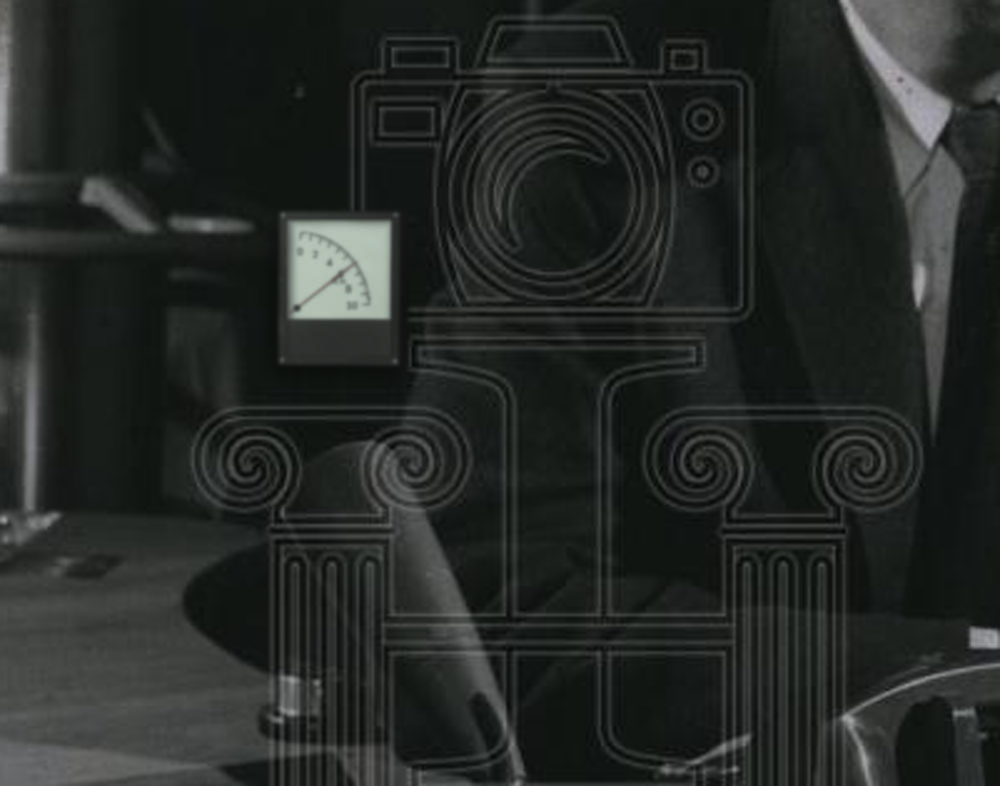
6 V
